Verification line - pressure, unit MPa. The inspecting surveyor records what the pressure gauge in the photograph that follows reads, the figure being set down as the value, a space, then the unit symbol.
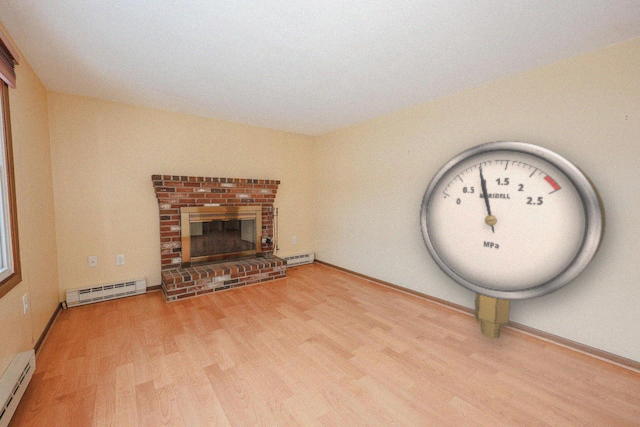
1 MPa
